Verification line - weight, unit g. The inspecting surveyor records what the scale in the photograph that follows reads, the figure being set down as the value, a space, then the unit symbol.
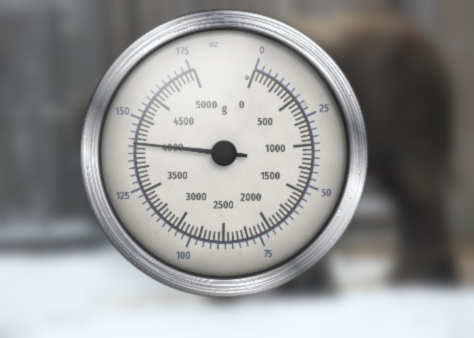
4000 g
